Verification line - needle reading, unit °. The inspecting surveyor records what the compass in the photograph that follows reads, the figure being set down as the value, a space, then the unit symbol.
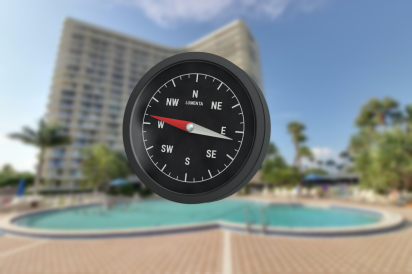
280 °
